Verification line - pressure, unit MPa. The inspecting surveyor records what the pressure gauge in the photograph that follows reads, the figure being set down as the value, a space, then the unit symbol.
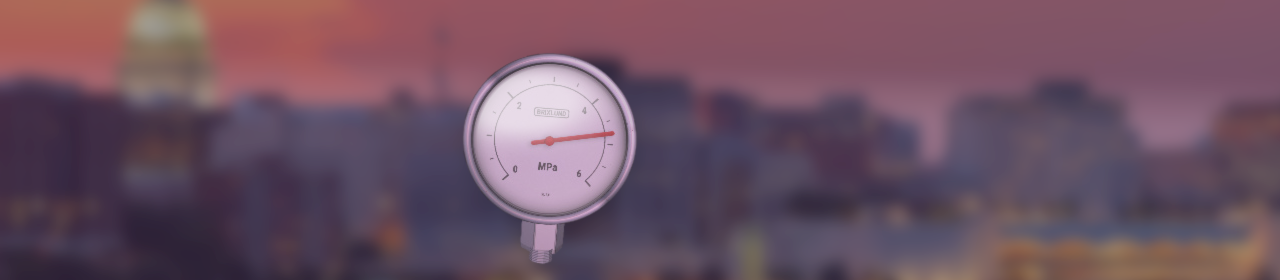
4.75 MPa
